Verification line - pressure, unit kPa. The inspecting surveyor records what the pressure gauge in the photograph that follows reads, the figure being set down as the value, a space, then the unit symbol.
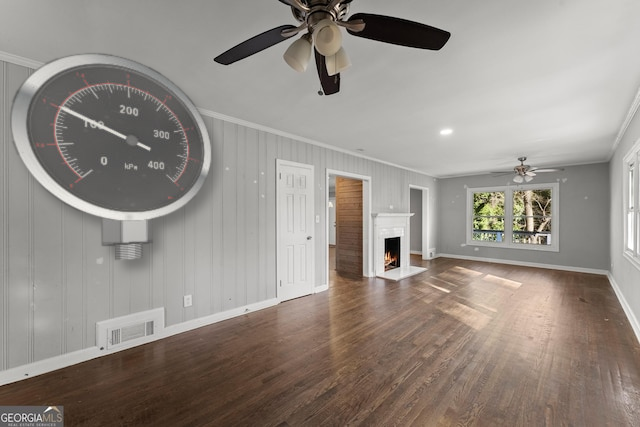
100 kPa
